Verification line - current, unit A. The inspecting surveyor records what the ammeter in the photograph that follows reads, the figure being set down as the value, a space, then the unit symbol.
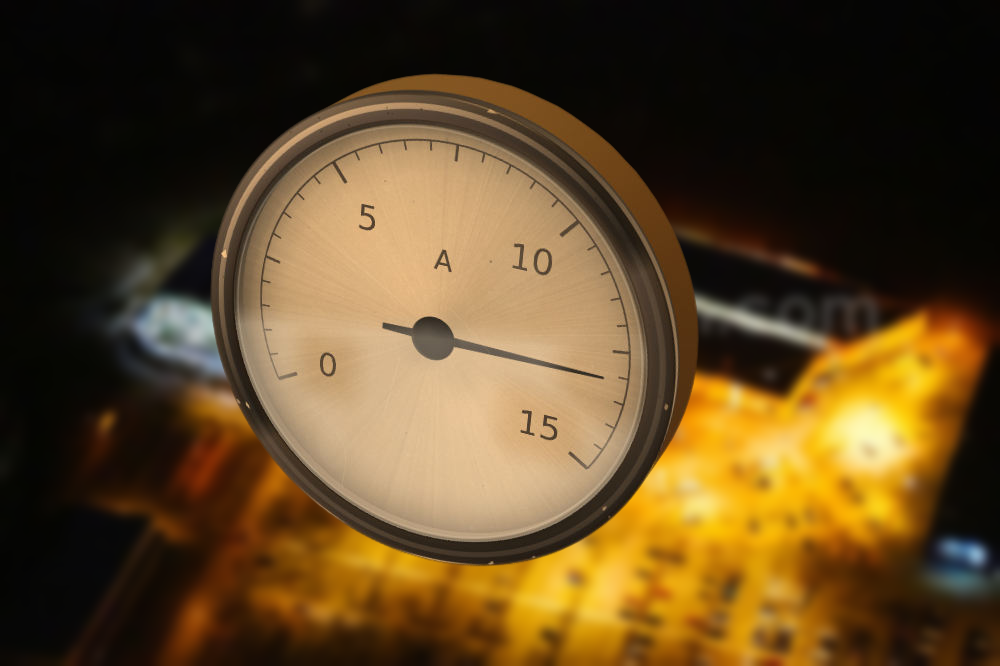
13 A
